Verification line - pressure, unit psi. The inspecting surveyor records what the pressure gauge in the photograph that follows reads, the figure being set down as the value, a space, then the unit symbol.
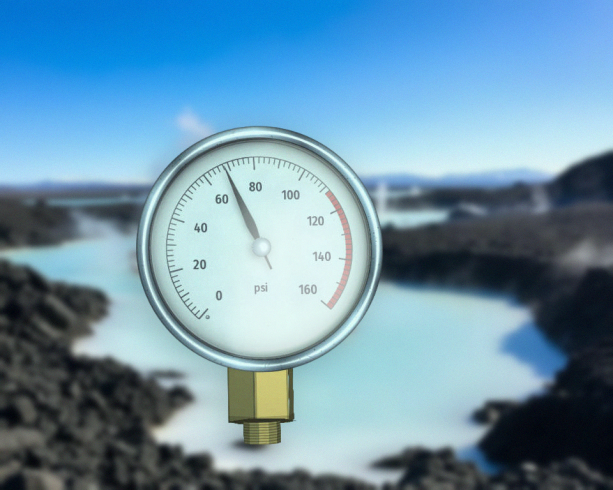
68 psi
